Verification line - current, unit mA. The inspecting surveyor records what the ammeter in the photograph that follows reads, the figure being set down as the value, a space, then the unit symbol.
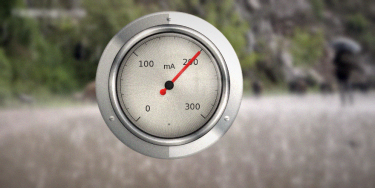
200 mA
